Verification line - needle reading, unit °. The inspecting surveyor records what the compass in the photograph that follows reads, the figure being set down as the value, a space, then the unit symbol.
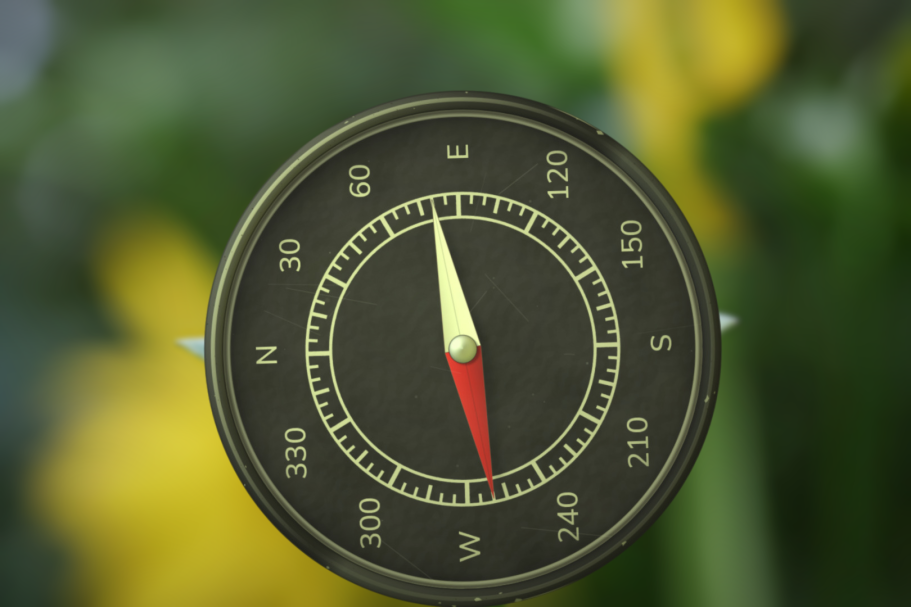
260 °
